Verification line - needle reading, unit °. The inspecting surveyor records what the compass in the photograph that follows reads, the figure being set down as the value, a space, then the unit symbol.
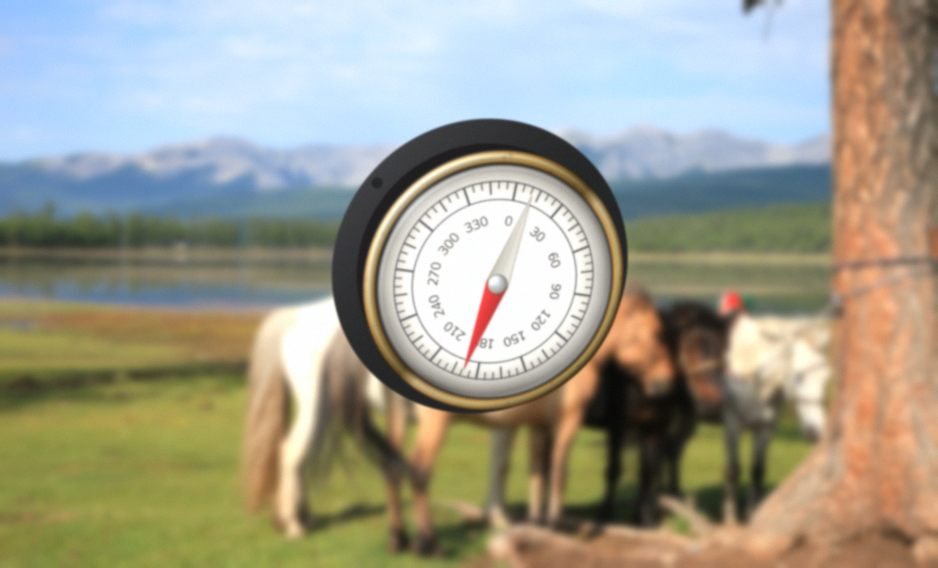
190 °
